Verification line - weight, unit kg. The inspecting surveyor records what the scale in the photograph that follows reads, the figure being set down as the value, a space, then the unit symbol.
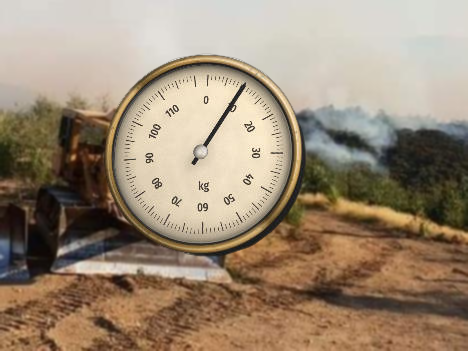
10 kg
